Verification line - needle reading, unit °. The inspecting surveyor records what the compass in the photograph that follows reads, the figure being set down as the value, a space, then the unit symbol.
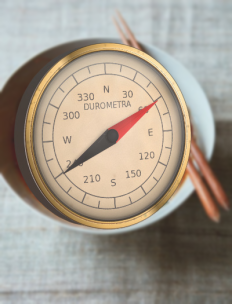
60 °
